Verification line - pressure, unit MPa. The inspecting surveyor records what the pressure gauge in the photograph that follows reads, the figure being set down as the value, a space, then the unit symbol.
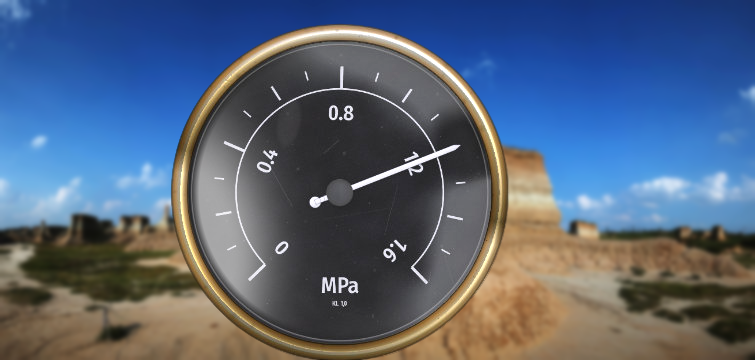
1.2 MPa
